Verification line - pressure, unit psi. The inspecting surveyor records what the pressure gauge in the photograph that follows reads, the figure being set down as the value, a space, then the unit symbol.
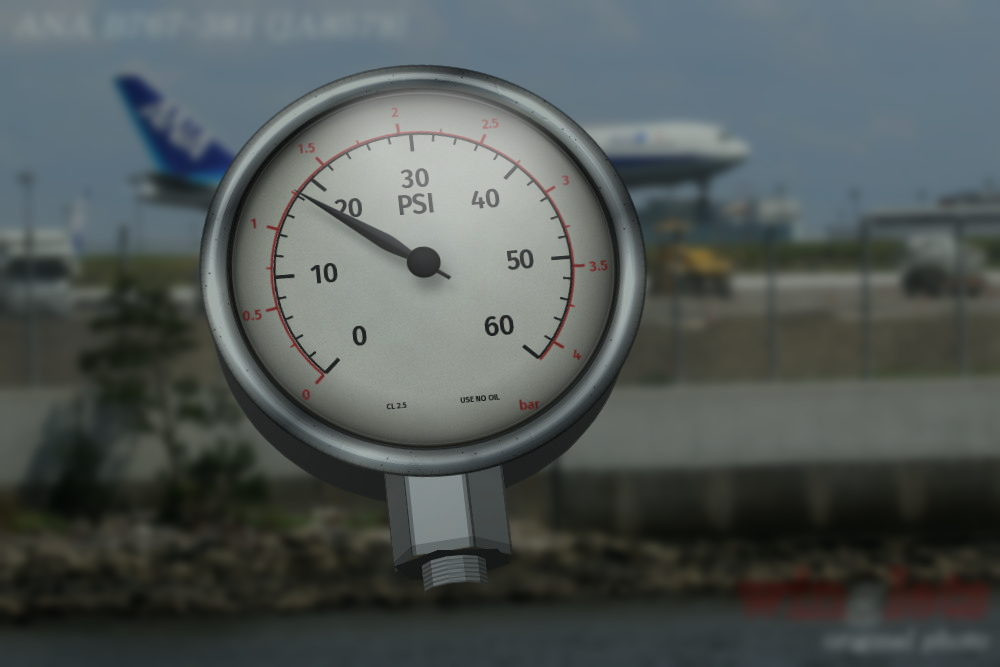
18 psi
